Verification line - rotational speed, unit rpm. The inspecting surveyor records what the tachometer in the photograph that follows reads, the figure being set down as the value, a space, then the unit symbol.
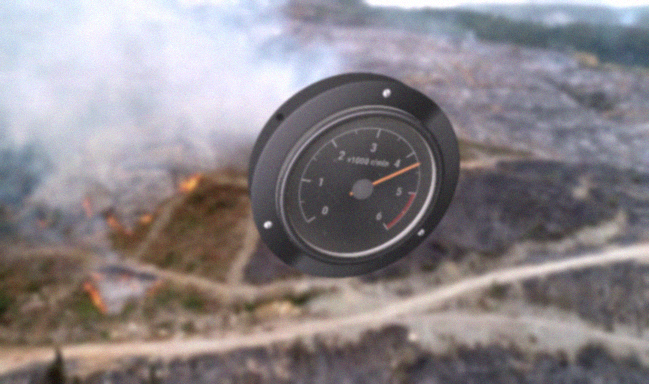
4250 rpm
